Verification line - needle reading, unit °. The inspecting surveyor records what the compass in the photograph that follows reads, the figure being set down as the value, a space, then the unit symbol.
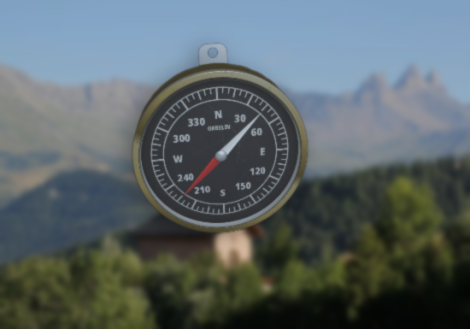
225 °
